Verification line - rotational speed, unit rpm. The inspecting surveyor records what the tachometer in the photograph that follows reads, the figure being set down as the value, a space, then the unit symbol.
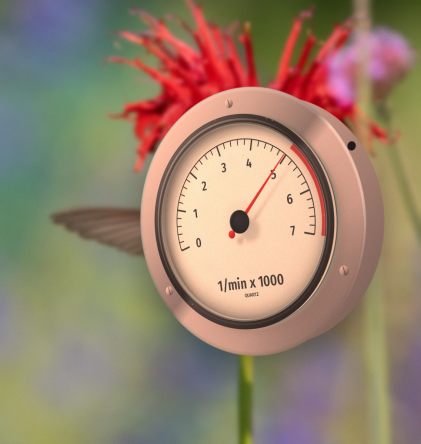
5000 rpm
